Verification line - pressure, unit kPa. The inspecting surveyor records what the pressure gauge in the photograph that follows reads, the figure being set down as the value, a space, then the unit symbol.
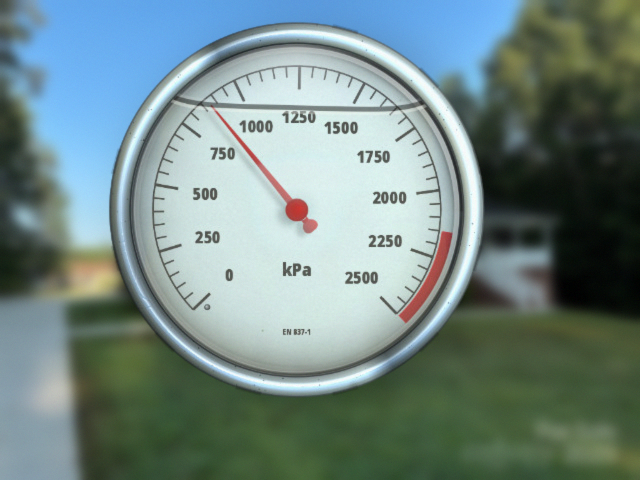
875 kPa
